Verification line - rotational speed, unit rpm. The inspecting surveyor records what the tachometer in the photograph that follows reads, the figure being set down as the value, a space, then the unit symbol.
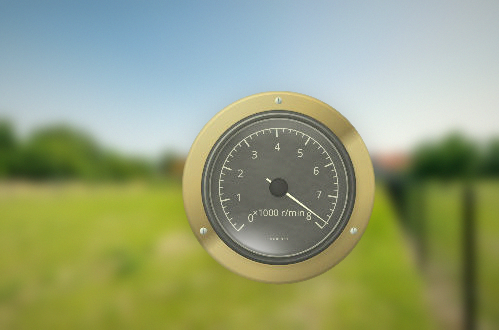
7800 rpm
